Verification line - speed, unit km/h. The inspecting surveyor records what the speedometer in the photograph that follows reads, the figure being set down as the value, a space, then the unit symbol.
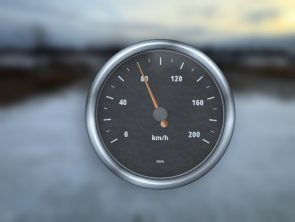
80 km/h
